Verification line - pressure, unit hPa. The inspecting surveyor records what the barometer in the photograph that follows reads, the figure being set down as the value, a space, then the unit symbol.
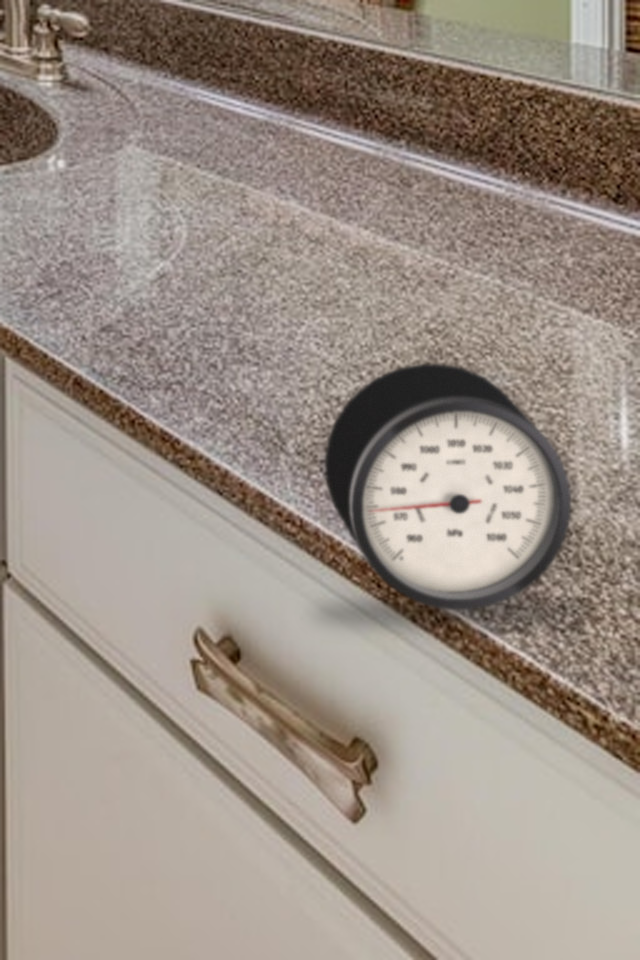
975 hPa
